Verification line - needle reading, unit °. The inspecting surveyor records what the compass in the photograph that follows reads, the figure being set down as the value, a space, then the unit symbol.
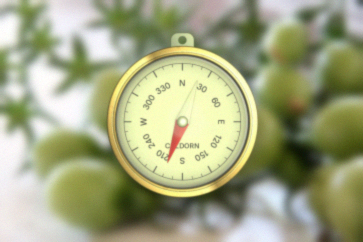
200 °
